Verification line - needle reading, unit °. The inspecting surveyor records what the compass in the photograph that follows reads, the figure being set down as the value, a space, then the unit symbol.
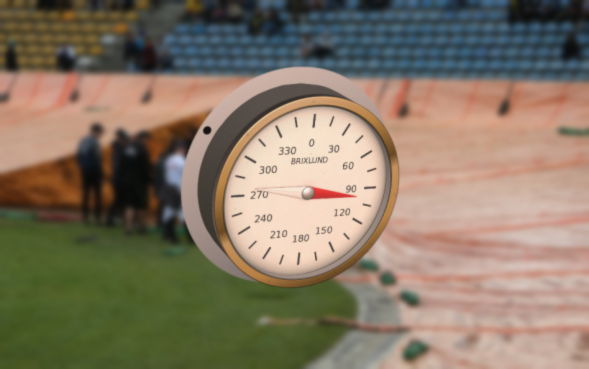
97.5 °
